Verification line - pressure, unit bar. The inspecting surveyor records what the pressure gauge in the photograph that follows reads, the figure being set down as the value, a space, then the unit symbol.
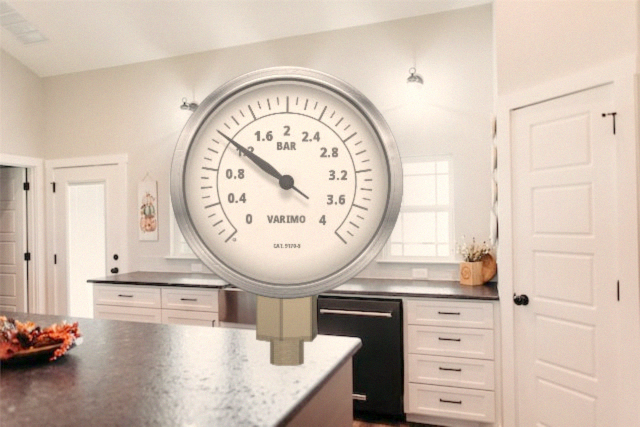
1.2 bar
